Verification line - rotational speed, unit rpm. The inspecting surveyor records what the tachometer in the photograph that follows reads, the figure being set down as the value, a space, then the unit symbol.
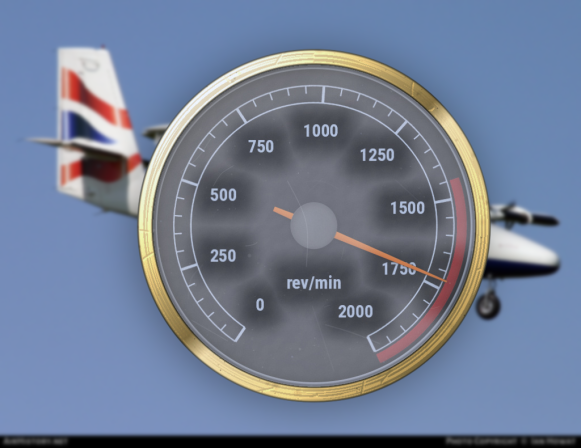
1725 rpm
